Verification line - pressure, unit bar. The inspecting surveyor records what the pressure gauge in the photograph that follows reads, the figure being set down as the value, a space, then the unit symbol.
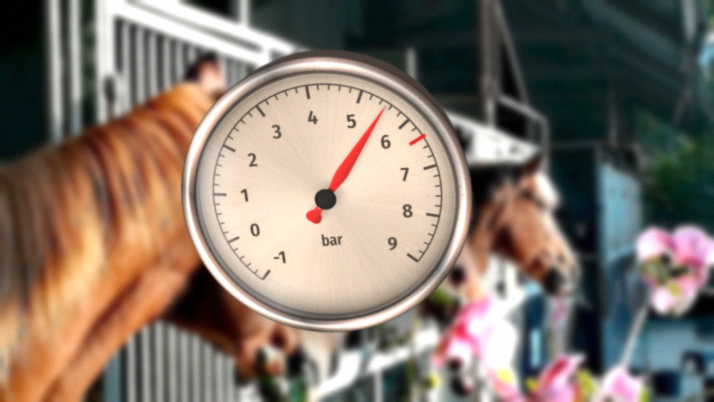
5.5 bar
